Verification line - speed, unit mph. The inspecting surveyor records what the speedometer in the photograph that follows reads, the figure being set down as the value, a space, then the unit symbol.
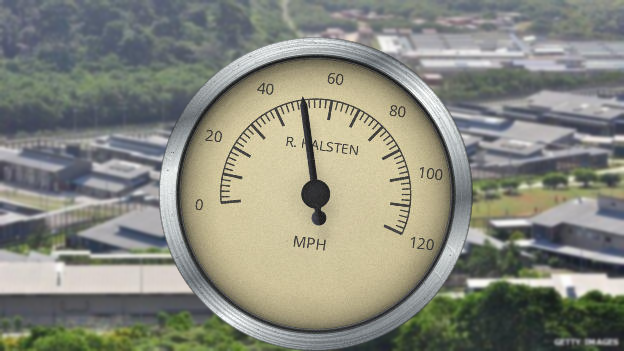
50 mph
